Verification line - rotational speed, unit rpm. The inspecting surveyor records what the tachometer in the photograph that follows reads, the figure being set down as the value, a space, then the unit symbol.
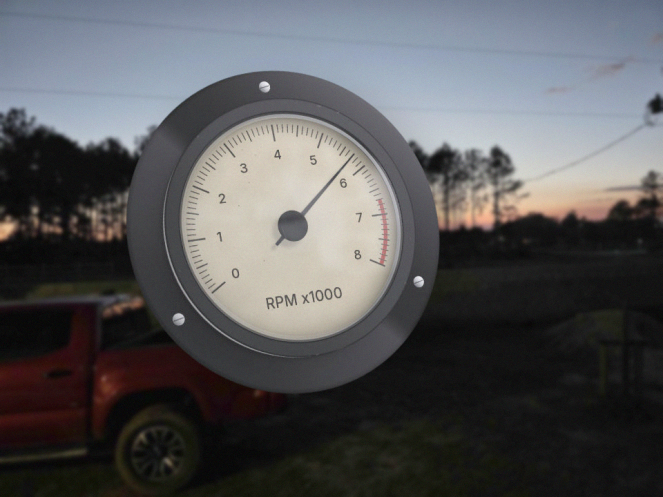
5700 rpm
